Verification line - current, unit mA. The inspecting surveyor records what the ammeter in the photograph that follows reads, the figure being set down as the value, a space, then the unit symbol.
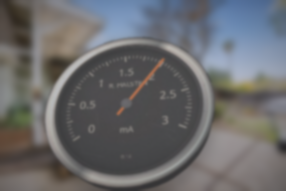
2 mA
